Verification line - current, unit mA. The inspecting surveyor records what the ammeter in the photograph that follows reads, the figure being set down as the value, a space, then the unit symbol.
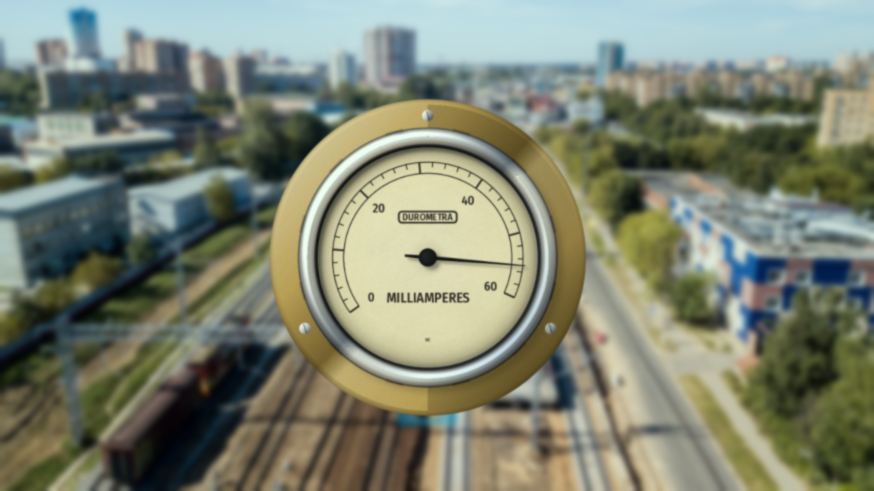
55 mA
